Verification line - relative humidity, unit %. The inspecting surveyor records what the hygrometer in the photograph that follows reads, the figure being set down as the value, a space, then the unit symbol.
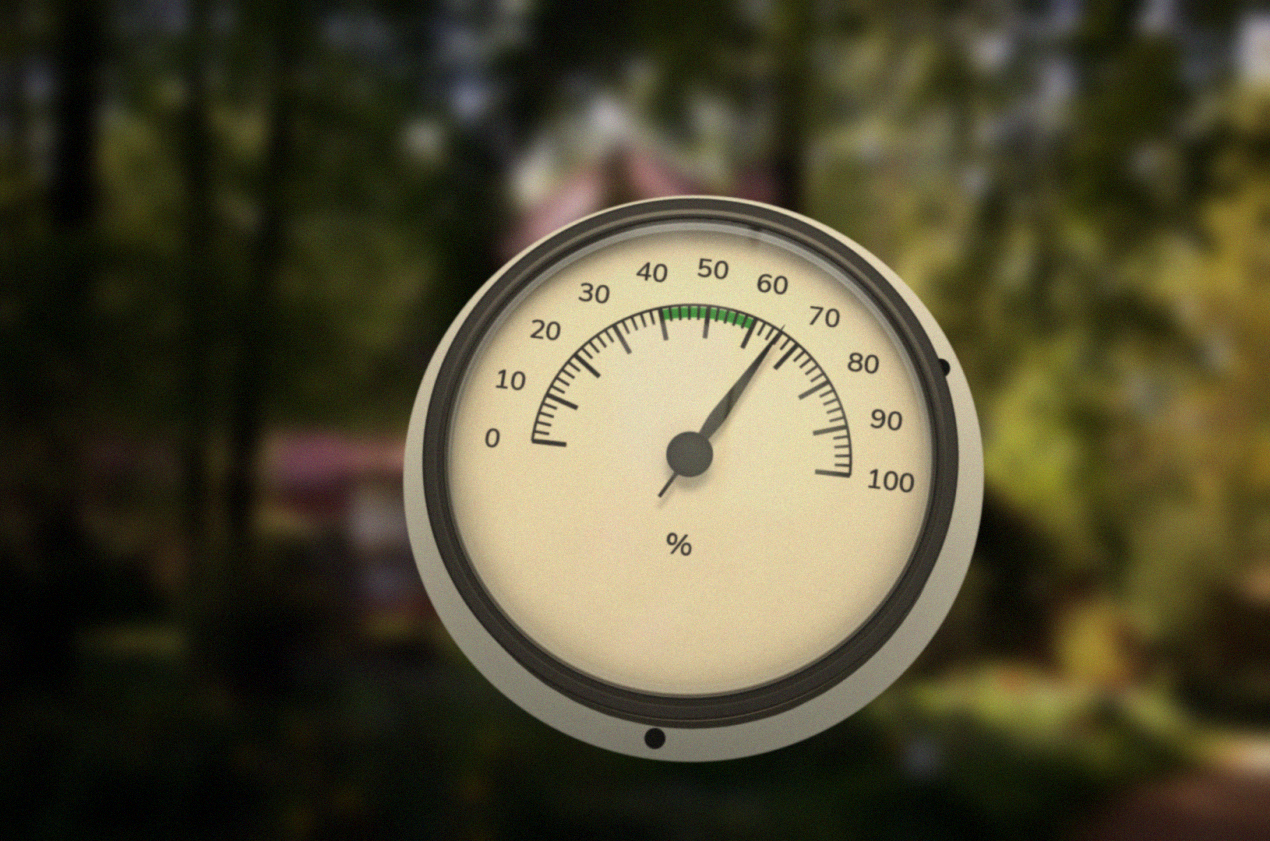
66 %
